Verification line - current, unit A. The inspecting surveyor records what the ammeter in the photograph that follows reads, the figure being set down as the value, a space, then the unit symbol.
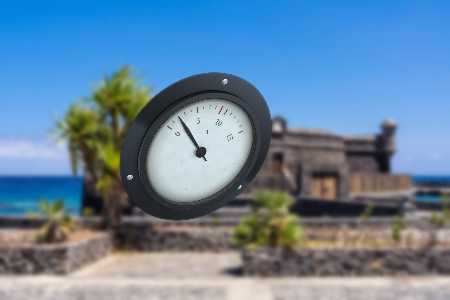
2 A
